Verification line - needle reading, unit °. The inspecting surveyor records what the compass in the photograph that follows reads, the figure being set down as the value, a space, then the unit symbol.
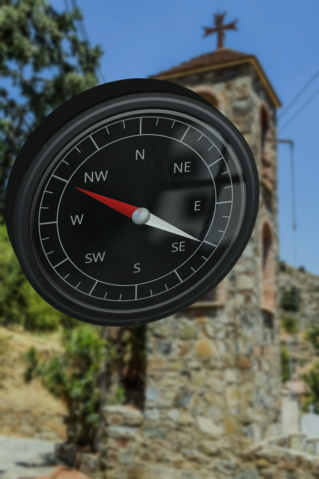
300 °
